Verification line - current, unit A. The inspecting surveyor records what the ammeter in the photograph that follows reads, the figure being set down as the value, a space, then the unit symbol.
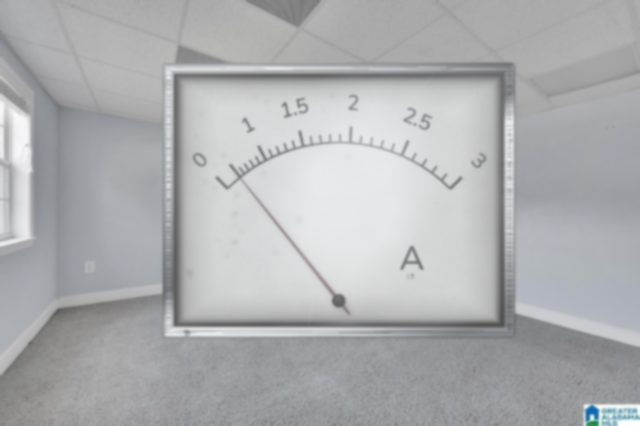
0.5 A
